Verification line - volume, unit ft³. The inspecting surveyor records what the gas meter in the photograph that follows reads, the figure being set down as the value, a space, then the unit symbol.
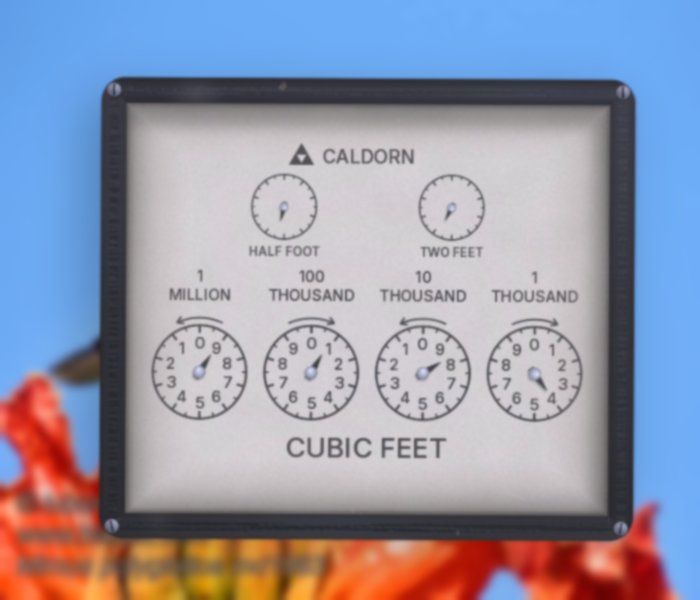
908400 ft³
